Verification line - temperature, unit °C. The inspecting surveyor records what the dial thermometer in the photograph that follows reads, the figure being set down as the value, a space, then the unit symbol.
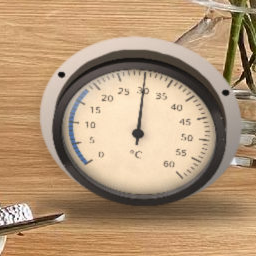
30 °C
